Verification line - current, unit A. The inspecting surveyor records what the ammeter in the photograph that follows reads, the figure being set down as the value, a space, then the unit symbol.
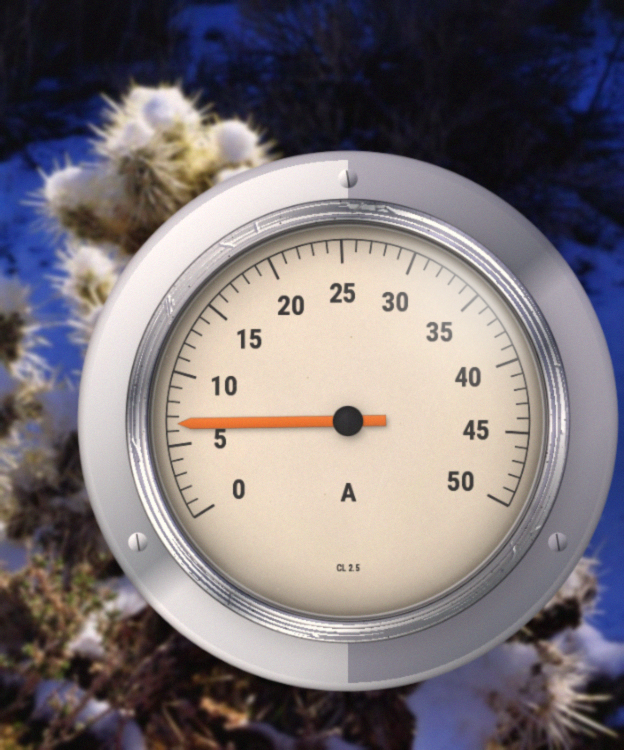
6.5 A
